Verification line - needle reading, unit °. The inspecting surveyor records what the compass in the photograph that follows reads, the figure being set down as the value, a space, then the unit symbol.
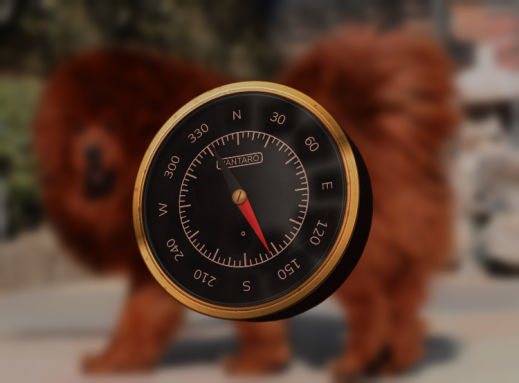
155 °
